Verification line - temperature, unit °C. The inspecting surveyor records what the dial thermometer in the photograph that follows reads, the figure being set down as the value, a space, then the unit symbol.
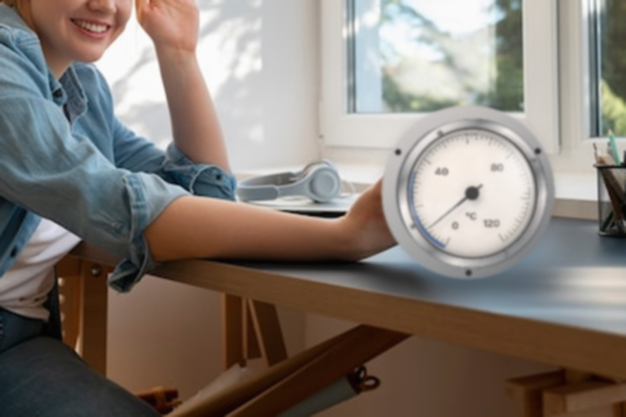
10 °C
